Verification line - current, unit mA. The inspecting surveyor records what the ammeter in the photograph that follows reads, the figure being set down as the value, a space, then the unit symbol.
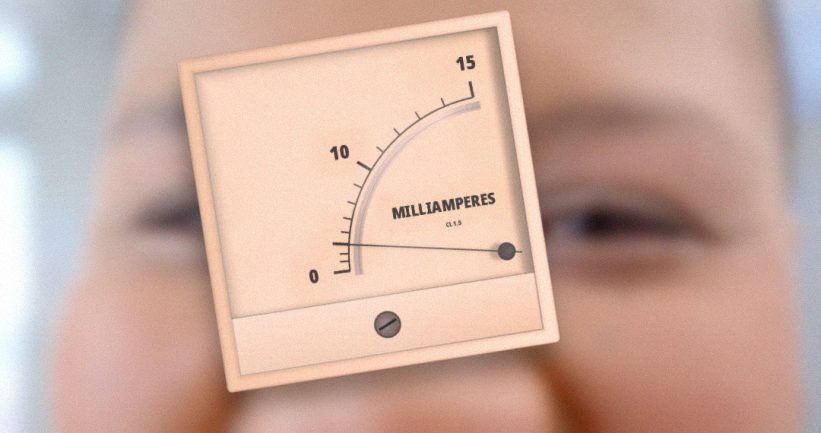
5 mA
